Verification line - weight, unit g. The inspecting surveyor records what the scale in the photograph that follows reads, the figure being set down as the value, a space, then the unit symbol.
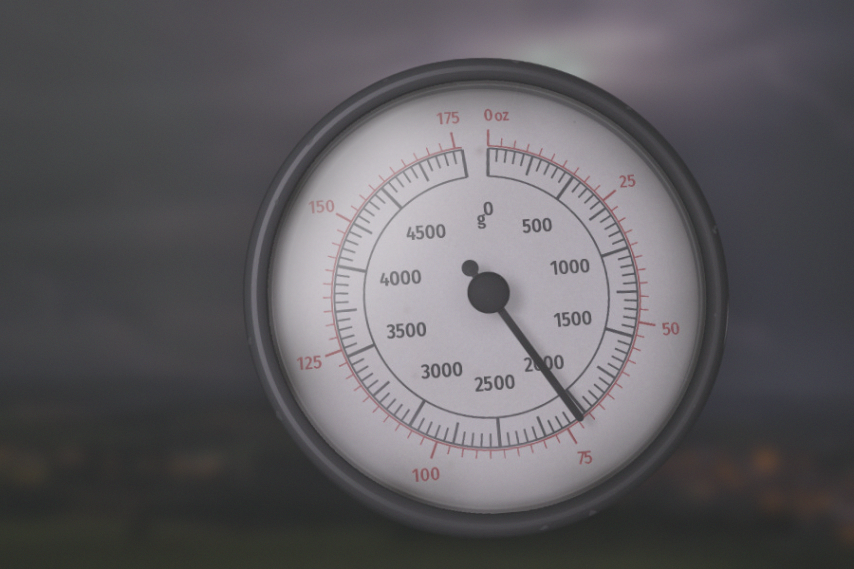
2050 g
